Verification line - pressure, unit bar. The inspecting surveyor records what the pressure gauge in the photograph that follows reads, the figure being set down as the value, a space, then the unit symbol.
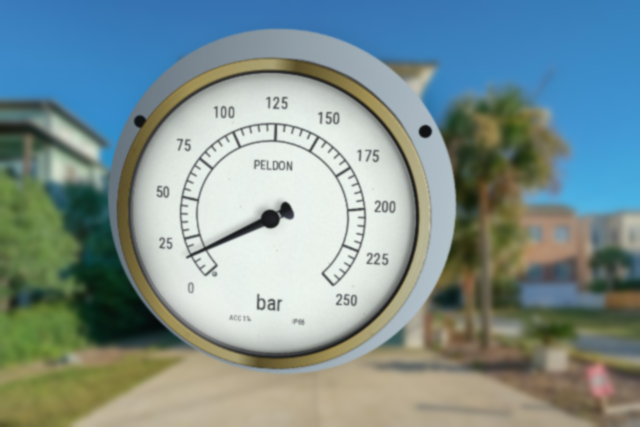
15 bar
